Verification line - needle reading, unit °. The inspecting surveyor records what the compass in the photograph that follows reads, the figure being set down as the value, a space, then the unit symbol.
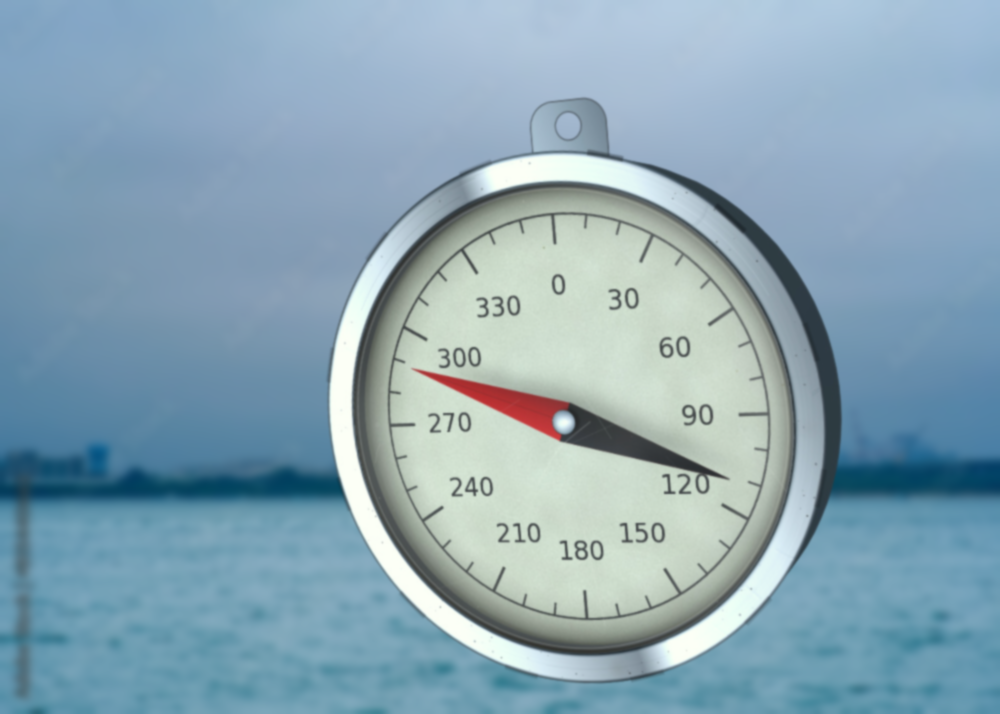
290 °
